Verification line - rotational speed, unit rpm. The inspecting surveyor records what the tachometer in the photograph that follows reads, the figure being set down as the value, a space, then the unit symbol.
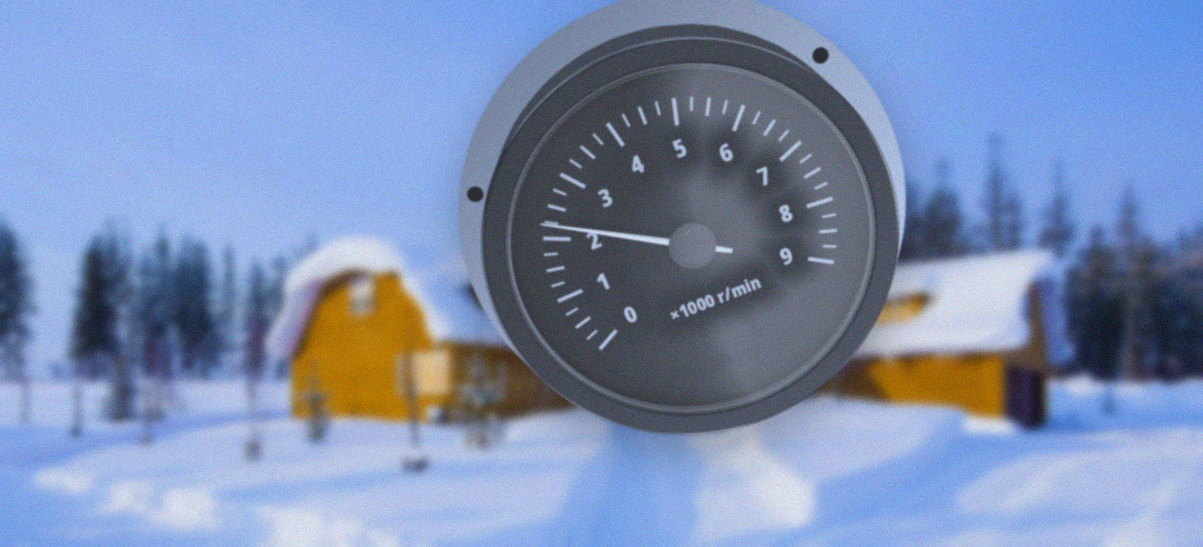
2250 rpm
